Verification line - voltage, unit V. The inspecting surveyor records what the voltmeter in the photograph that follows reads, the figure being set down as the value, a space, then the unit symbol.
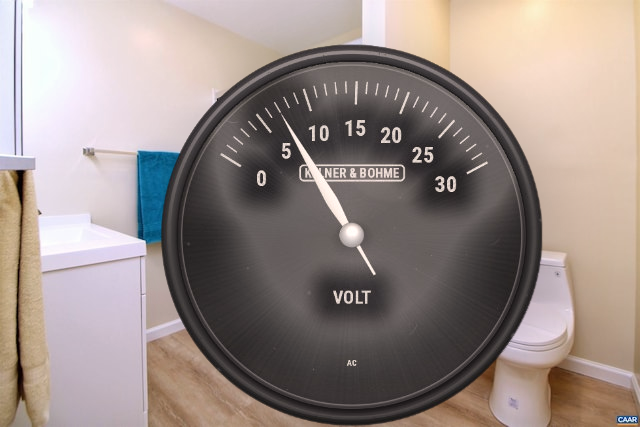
7 V
